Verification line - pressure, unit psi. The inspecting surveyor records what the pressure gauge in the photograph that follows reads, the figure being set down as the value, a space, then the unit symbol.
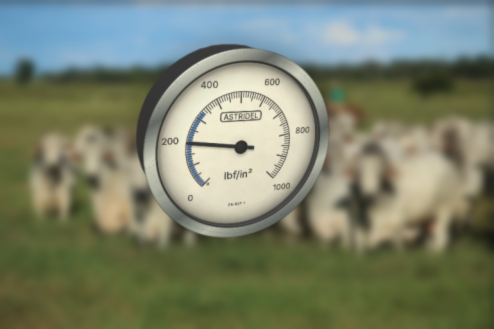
200 psi
